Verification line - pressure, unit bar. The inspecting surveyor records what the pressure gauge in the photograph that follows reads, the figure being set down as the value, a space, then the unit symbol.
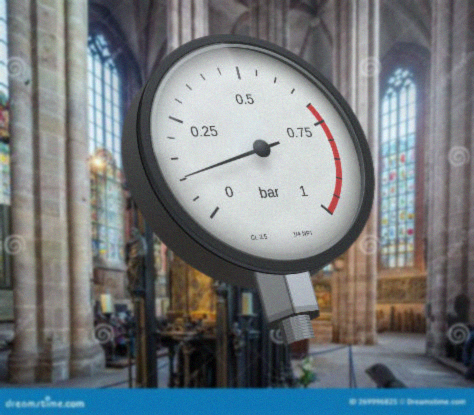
0.1 bar
